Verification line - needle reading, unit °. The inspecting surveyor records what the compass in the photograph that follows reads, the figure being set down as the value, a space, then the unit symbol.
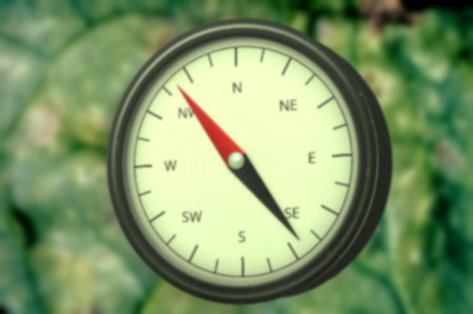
322.5 °
